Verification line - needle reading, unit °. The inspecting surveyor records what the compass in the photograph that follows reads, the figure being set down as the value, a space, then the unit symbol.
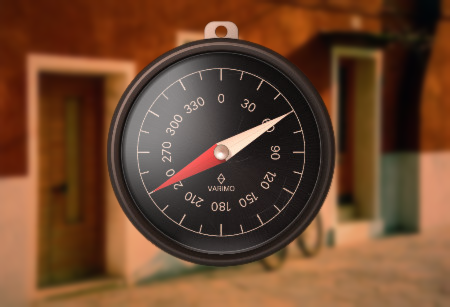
240 °
